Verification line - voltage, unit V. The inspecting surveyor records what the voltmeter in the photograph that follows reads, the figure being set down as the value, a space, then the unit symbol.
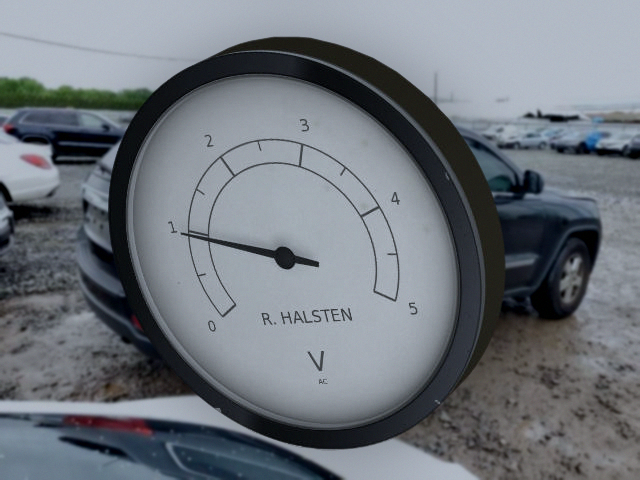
1 V
